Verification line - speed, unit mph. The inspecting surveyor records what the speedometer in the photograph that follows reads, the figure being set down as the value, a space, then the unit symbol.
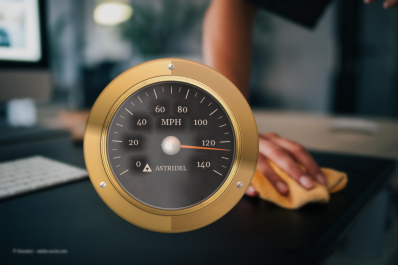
125 mph
